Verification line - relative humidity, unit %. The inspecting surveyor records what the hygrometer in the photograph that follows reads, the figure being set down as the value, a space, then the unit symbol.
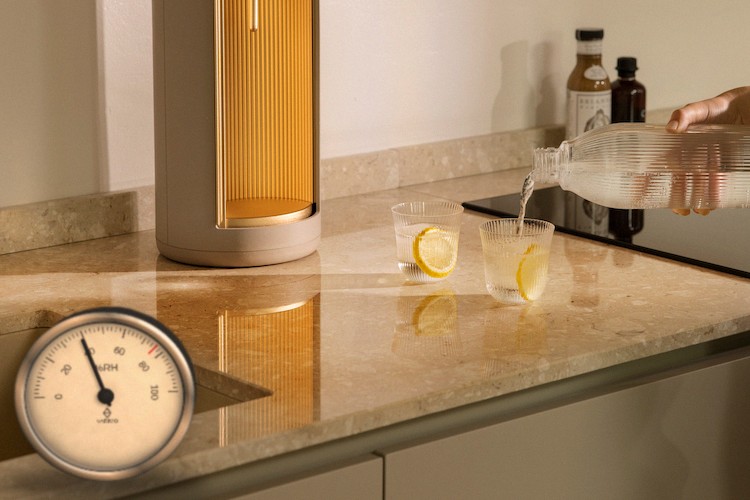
40 %
